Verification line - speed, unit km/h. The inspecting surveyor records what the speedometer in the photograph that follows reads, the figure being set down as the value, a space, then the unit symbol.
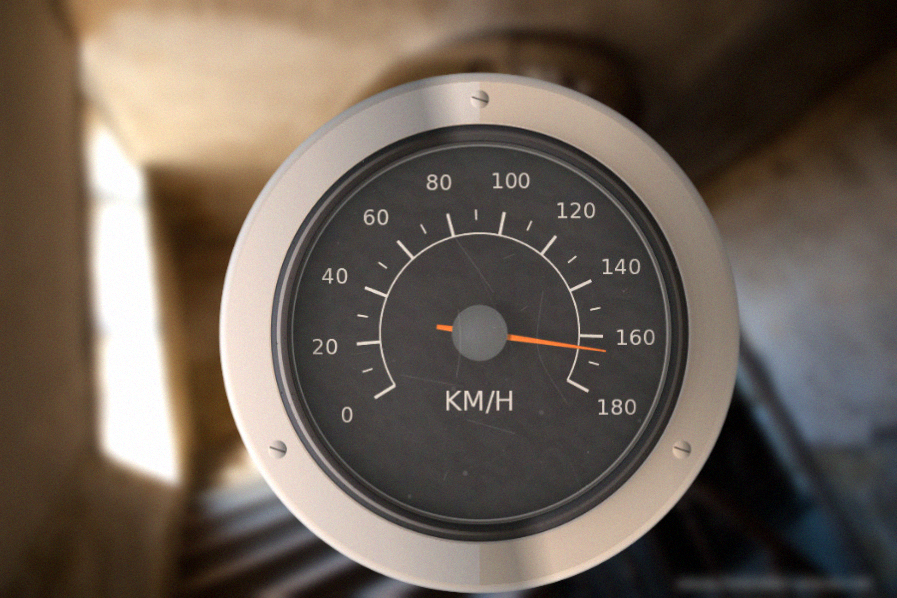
165 km/h
